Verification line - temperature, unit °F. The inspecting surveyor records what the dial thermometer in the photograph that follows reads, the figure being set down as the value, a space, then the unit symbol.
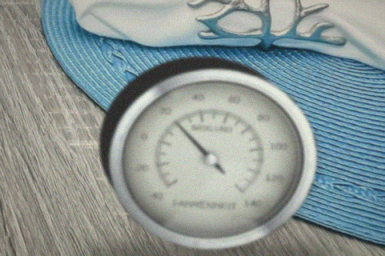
20 °F
